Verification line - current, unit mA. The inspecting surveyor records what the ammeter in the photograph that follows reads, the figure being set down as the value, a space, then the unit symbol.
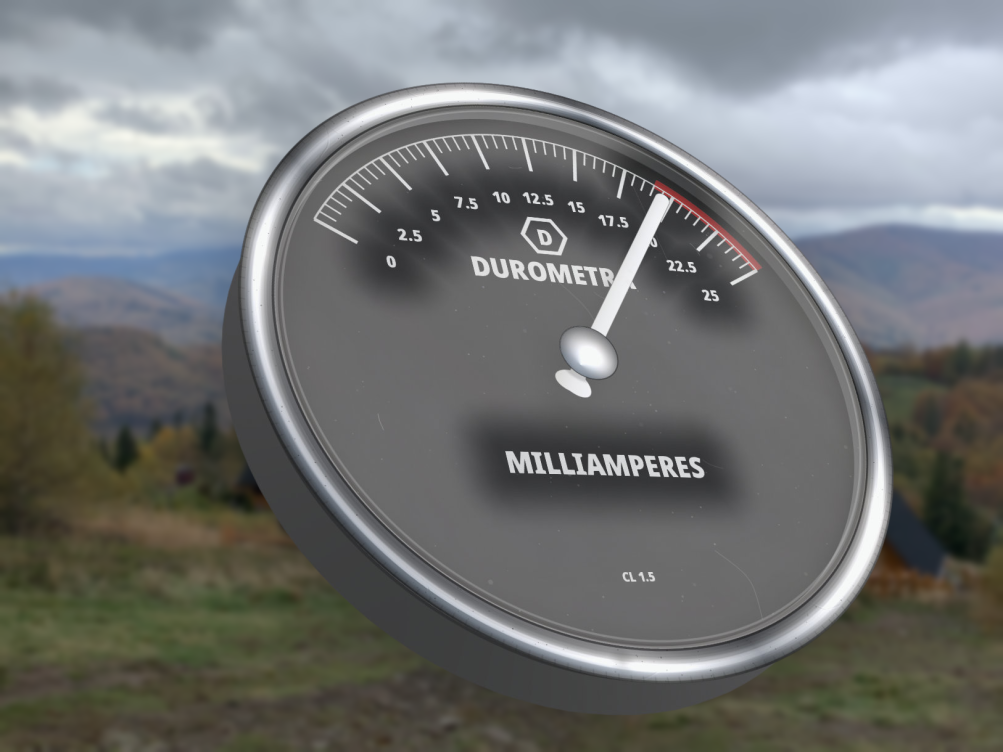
19.5 mA
